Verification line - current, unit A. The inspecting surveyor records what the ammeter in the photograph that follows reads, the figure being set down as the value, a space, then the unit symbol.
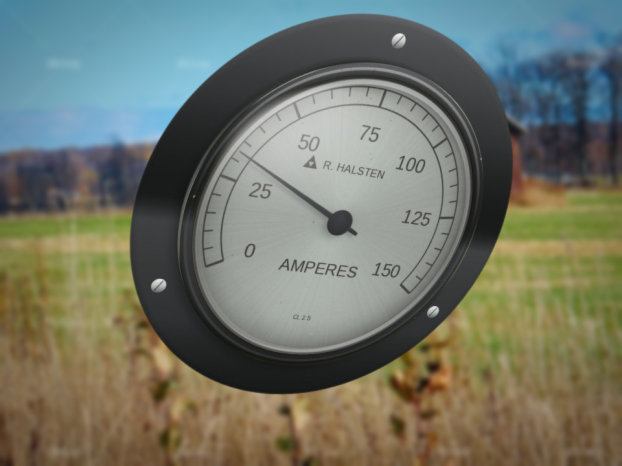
32.5 A
